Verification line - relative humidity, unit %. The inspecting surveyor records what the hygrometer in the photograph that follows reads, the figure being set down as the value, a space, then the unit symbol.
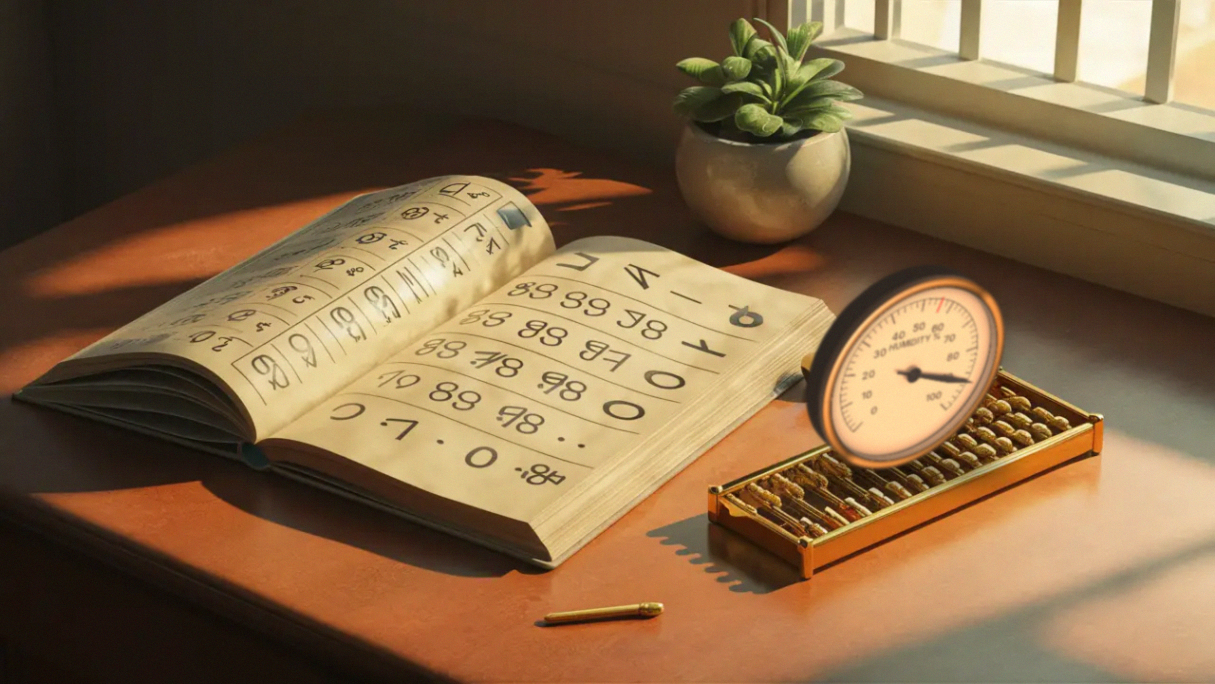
90 %
